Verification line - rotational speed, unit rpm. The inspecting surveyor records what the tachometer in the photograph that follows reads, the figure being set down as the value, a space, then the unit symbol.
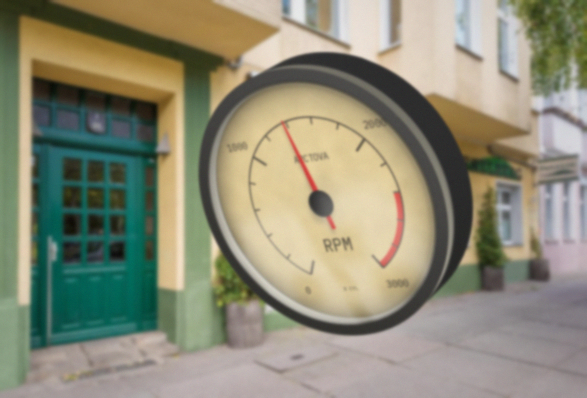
1400 rpm
